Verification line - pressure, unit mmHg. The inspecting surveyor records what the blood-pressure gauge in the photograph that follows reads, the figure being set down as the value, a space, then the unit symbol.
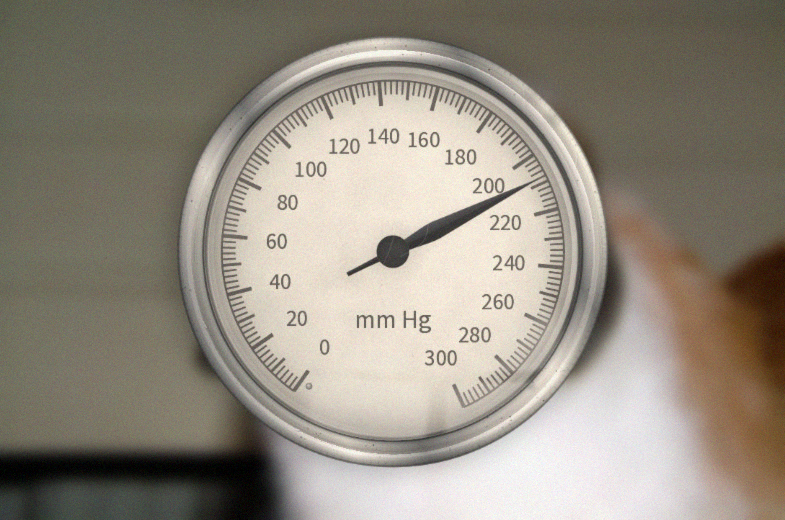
208 mmHg
